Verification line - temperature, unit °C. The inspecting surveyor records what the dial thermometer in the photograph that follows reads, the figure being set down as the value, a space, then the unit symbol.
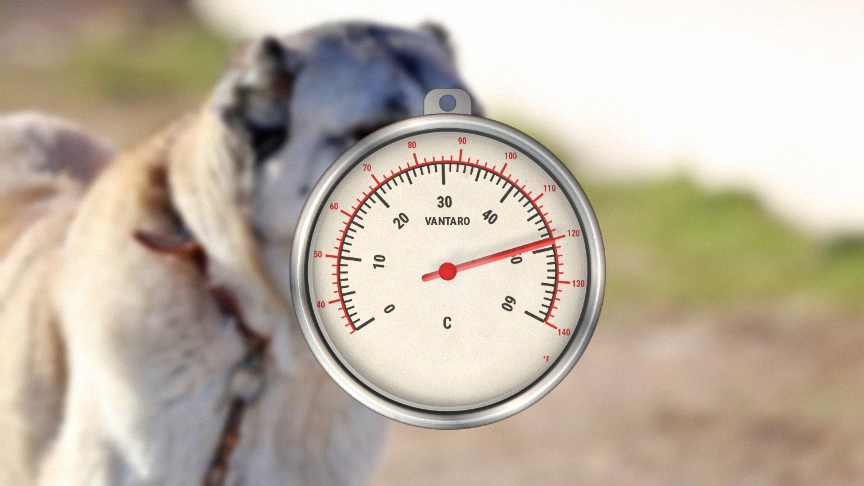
49 °C
